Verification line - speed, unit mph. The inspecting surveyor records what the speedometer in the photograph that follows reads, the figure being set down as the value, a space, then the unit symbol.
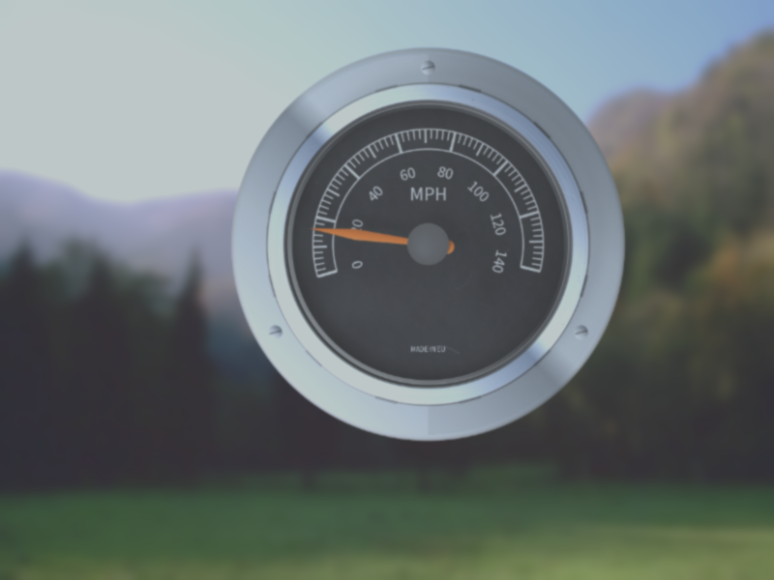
16 mph
